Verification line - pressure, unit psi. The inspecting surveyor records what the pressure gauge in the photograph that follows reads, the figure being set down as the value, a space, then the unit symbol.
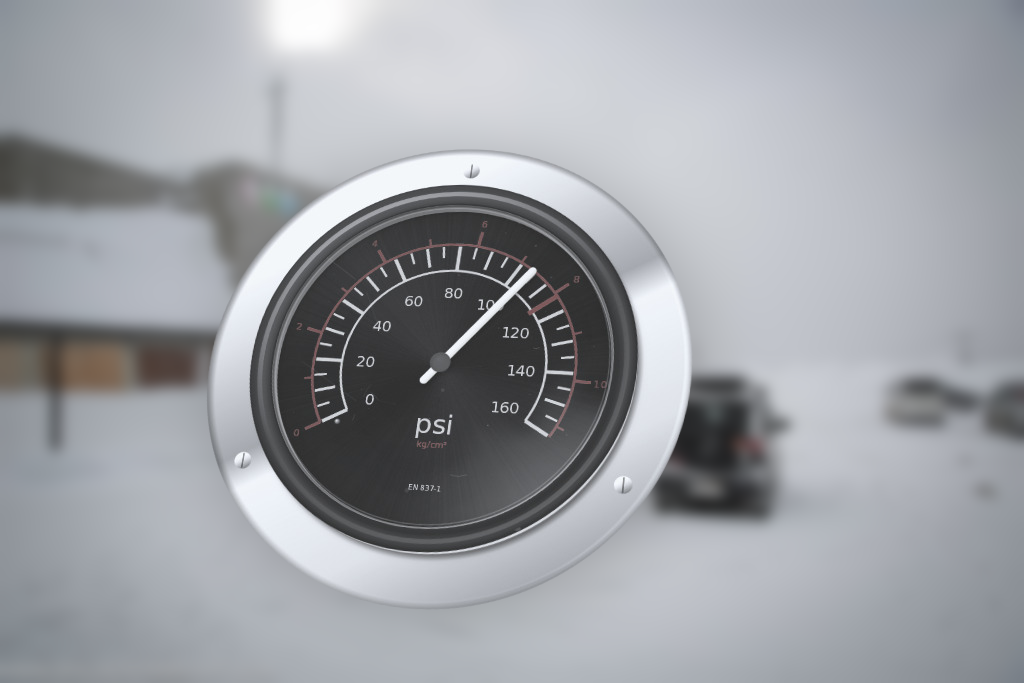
105 psi
